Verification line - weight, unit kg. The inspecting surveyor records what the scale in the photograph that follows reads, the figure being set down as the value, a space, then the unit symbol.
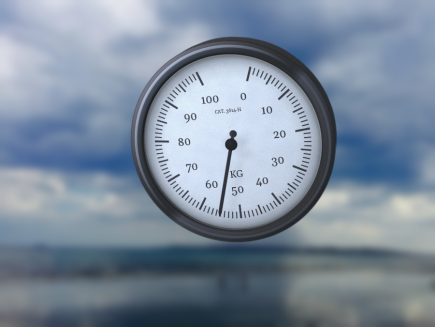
55 kg
